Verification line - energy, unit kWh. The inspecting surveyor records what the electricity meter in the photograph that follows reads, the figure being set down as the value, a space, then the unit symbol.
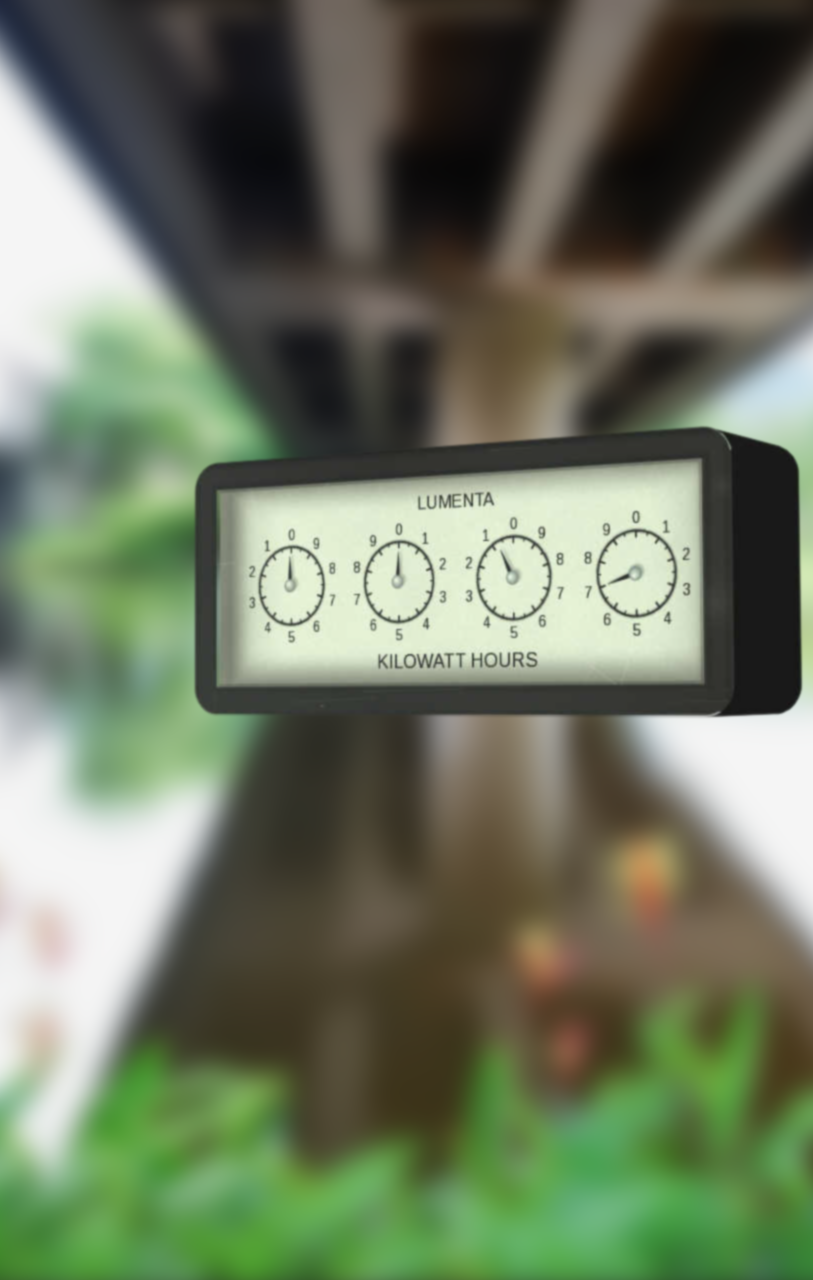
7 kWh
